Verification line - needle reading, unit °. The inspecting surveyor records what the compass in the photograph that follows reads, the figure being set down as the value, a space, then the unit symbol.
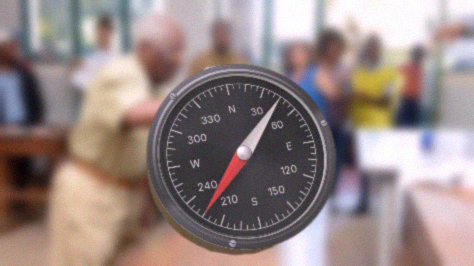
225 °
